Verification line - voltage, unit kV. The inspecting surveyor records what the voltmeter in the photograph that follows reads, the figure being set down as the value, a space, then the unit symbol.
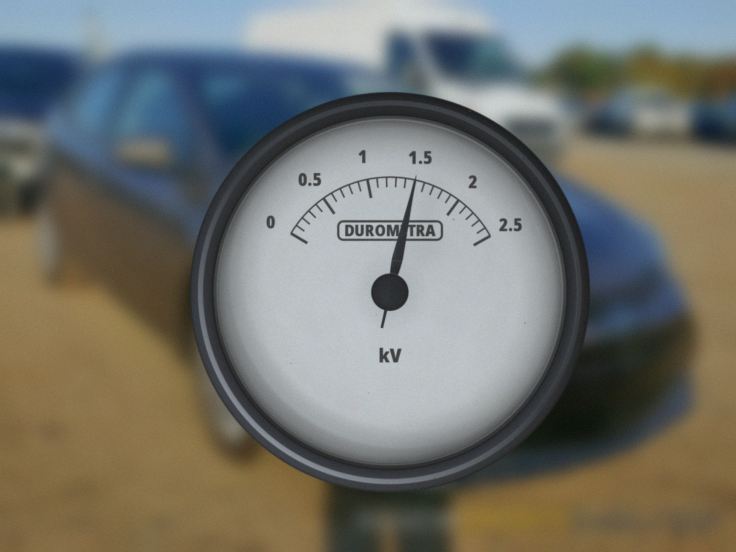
1.5 kV
